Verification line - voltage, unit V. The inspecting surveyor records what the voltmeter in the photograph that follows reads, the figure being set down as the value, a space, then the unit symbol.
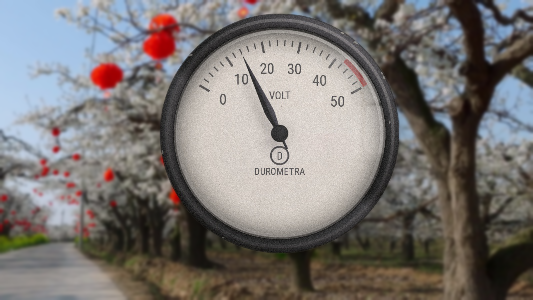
14 V
